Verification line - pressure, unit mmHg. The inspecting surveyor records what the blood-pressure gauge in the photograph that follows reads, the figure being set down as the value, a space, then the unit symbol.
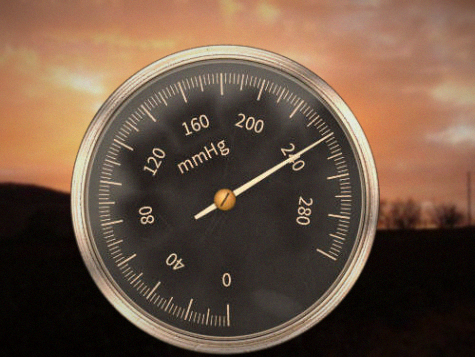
240 mmHg
